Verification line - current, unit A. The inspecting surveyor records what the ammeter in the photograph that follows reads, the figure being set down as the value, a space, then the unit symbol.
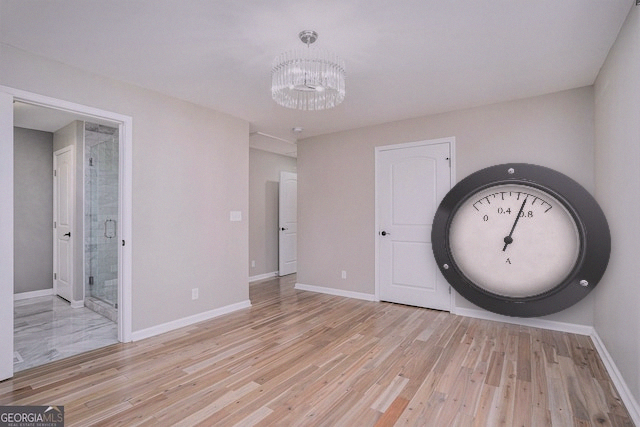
0.7 A
